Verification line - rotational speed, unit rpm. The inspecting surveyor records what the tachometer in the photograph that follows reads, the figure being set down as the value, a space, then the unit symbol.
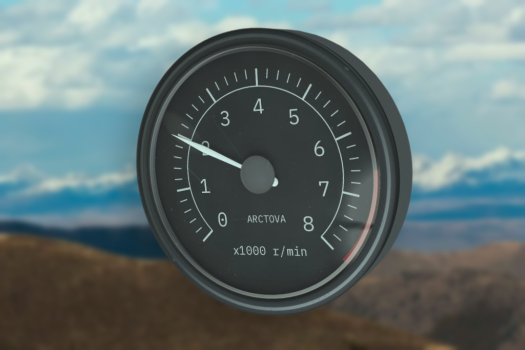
2000 rpm
